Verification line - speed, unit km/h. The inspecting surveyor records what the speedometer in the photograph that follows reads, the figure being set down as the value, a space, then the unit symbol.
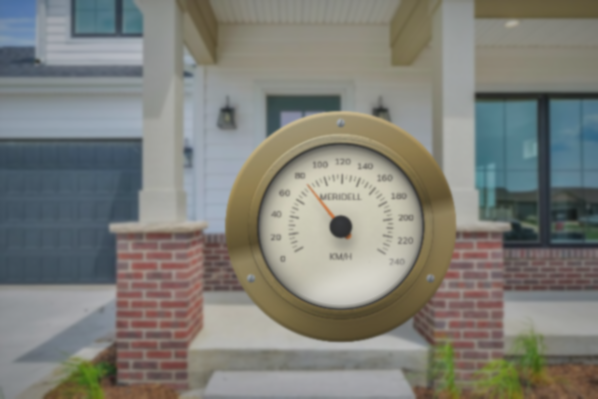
80 km/h
